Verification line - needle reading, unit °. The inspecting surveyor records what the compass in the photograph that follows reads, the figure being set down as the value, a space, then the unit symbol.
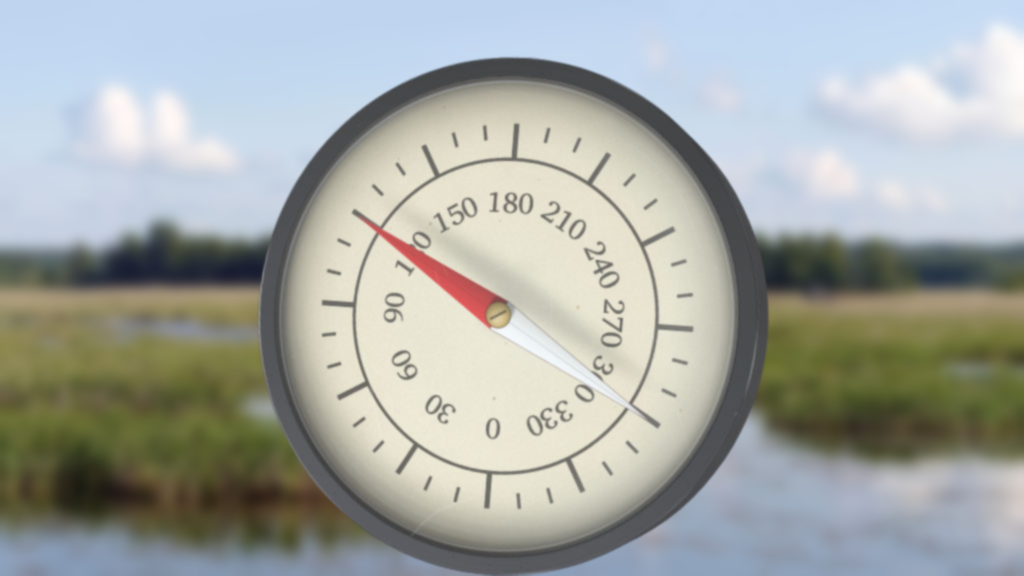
120 °
